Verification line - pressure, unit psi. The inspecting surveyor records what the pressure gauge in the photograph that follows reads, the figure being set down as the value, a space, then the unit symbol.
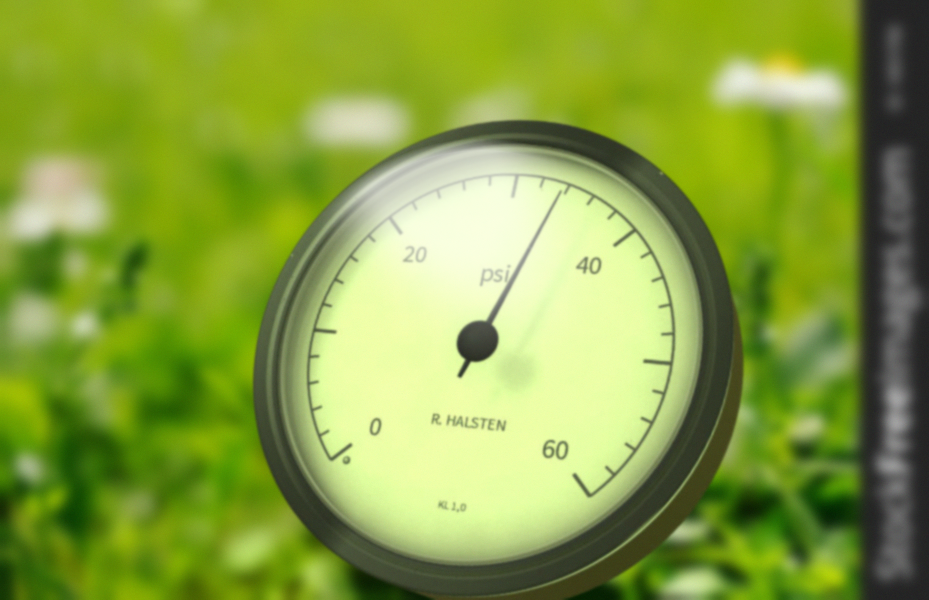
34 psi
